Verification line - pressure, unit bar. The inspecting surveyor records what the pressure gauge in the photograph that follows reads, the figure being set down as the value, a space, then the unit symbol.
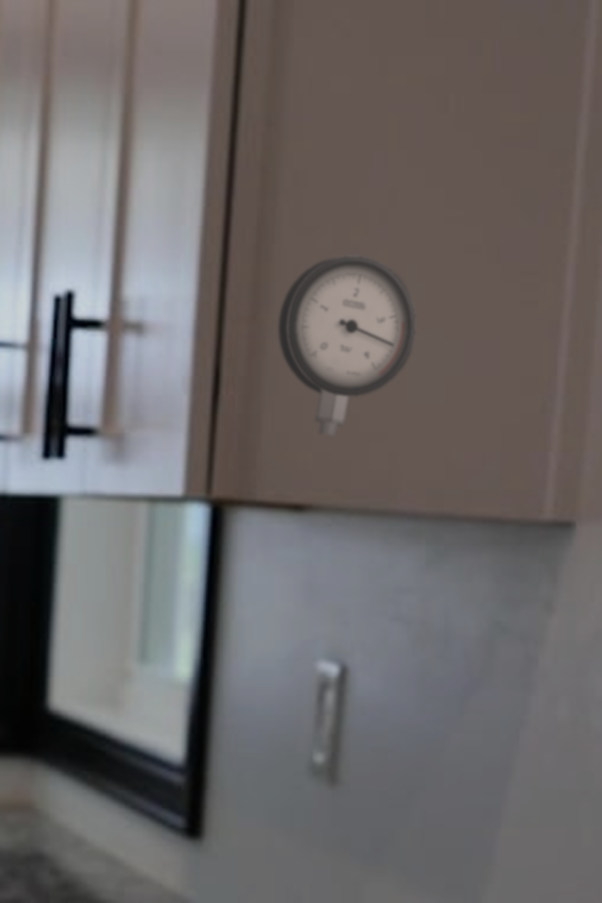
3.5 bar
